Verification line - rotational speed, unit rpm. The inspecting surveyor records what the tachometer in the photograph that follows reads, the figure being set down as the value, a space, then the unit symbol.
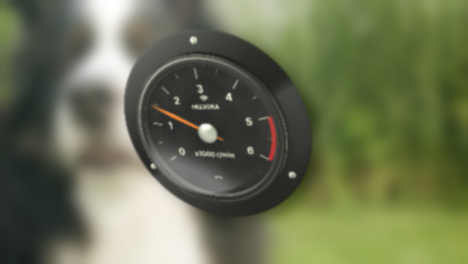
1500 rpm
